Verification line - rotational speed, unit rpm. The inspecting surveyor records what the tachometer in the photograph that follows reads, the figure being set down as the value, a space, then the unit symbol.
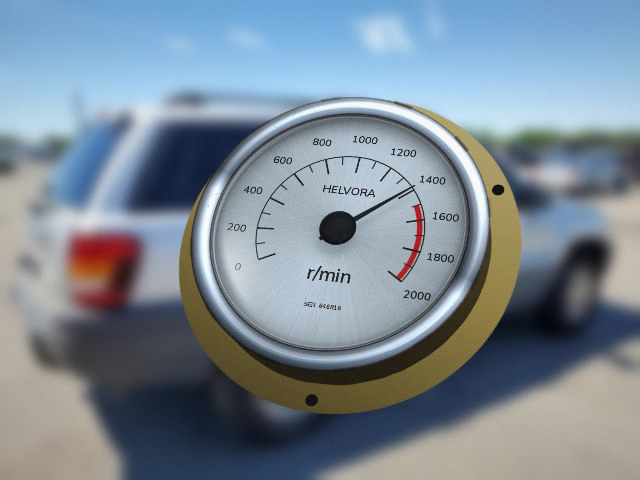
1400 rpm
